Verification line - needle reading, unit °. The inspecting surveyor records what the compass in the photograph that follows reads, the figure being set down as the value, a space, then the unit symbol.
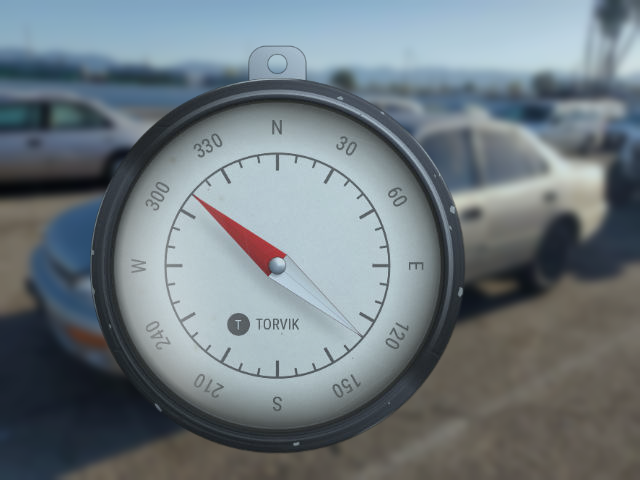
310 °
